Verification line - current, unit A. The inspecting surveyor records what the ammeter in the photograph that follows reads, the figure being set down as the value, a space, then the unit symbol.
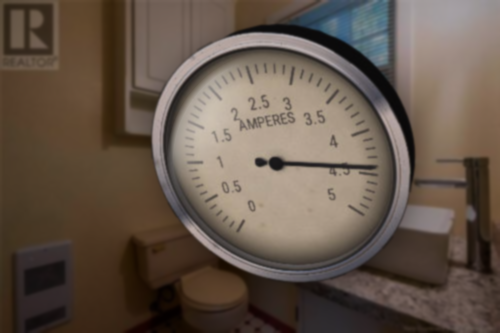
4.4 A
